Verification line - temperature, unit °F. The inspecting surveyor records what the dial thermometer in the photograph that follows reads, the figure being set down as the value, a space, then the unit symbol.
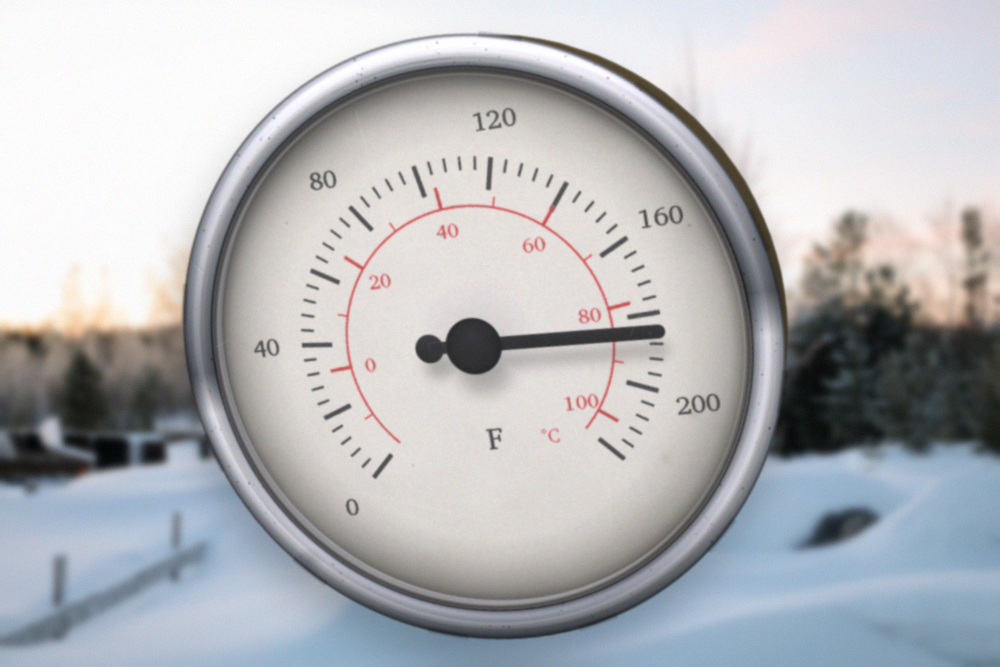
184 °F
